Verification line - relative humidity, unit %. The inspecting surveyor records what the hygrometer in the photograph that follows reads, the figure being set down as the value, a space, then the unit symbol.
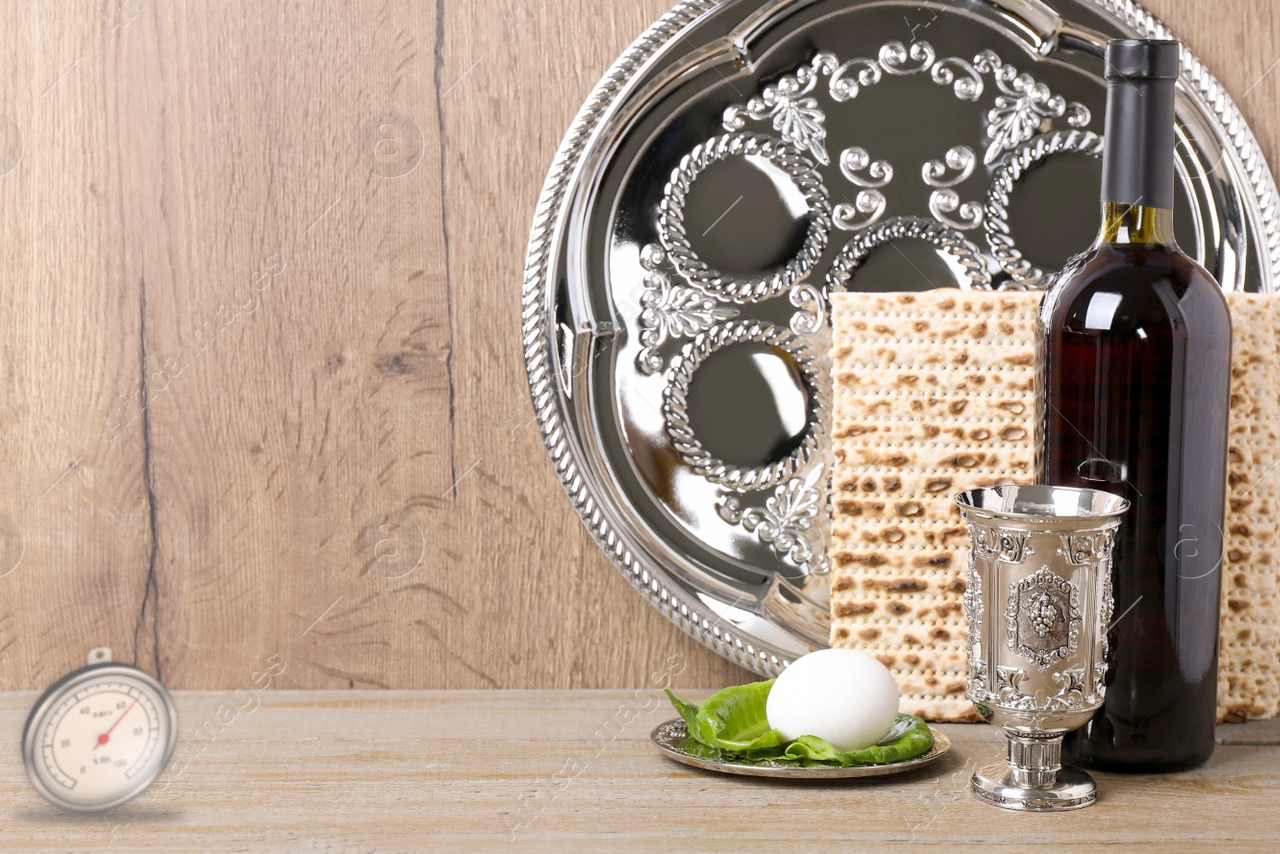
64 %
